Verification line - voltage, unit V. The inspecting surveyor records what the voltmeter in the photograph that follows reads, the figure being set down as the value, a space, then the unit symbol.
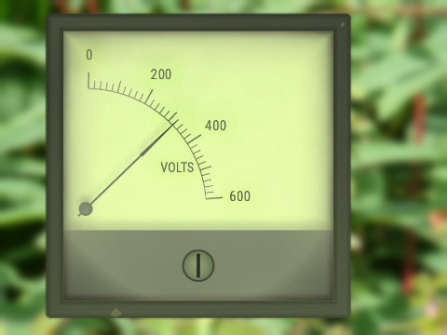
320 V
